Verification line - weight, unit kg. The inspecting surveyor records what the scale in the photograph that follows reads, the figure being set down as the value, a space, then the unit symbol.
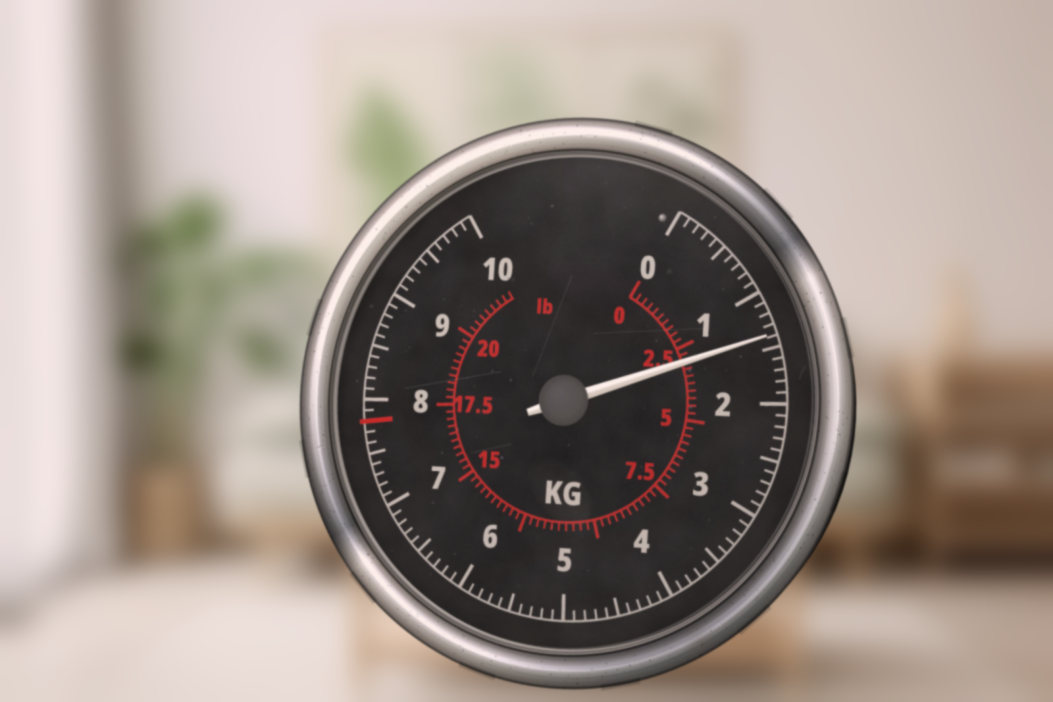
1.4 kg
